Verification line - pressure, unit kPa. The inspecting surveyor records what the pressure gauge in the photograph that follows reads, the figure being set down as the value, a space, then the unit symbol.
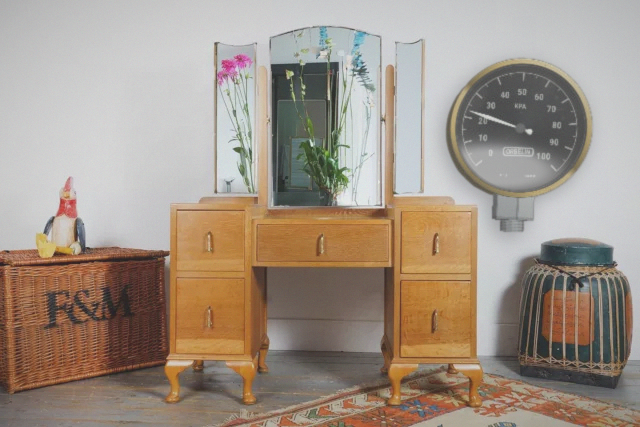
22.5 kPa
